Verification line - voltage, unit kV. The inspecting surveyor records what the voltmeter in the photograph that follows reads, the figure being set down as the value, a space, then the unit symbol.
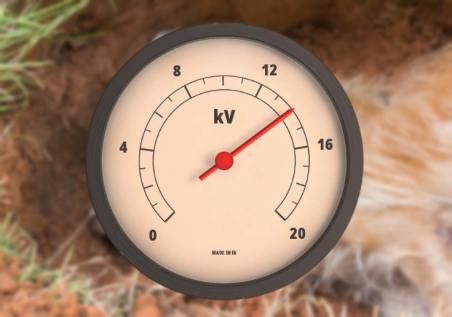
14 kV
